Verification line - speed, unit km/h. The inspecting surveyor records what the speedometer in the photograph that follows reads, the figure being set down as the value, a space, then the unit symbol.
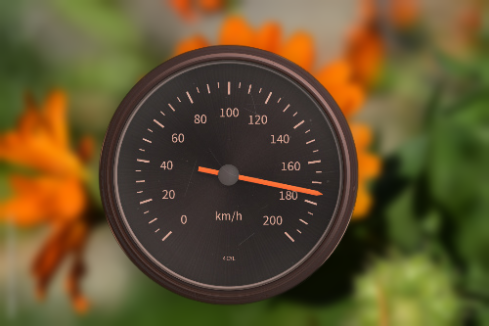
175 km/h
